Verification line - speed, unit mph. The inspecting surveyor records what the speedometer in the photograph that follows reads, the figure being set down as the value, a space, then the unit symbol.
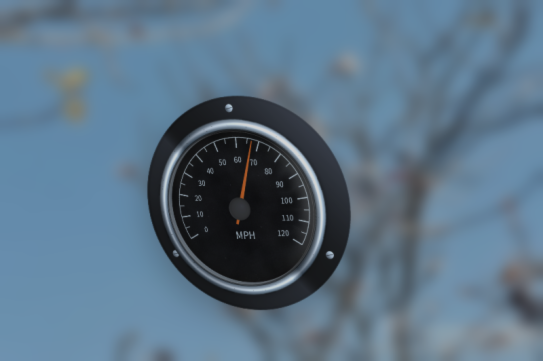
67.5 mph
